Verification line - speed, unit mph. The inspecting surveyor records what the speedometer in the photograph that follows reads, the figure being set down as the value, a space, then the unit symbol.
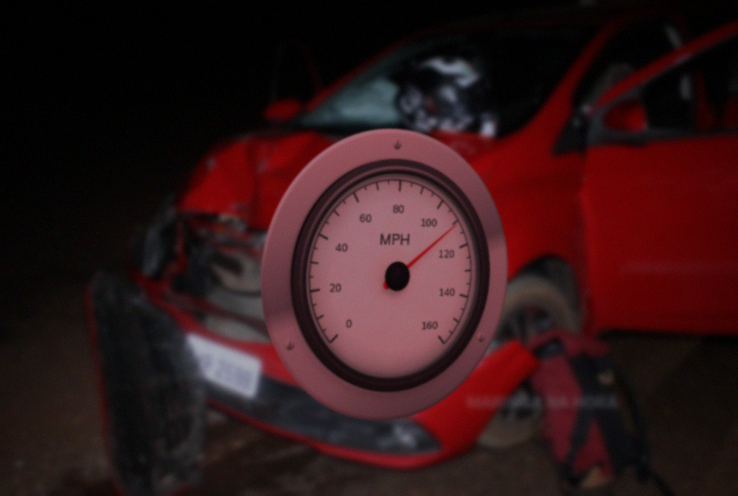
110 mph
